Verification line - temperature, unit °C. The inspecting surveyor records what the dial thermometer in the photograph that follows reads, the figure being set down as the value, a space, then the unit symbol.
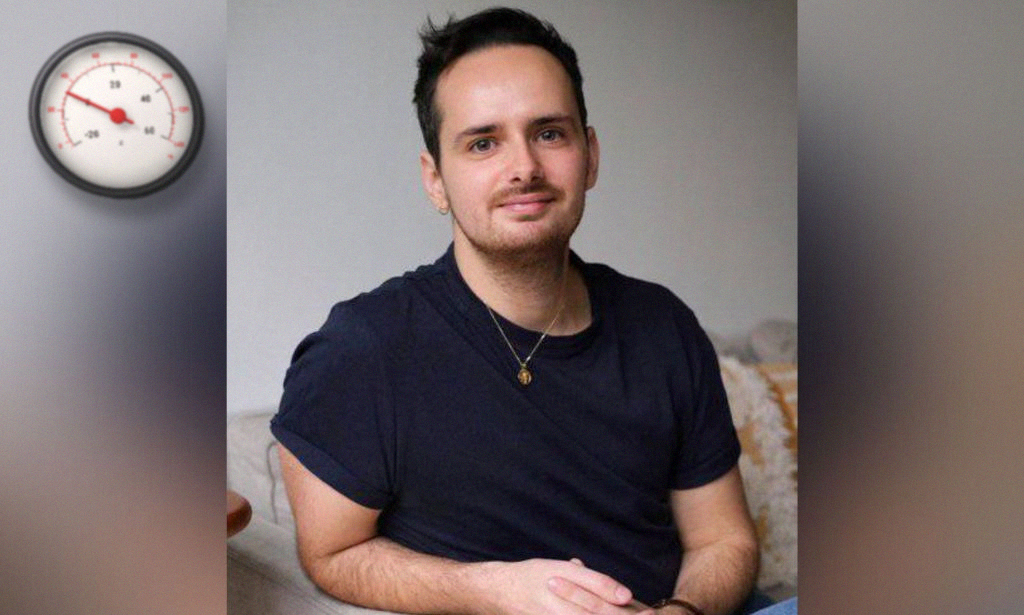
0 °C
